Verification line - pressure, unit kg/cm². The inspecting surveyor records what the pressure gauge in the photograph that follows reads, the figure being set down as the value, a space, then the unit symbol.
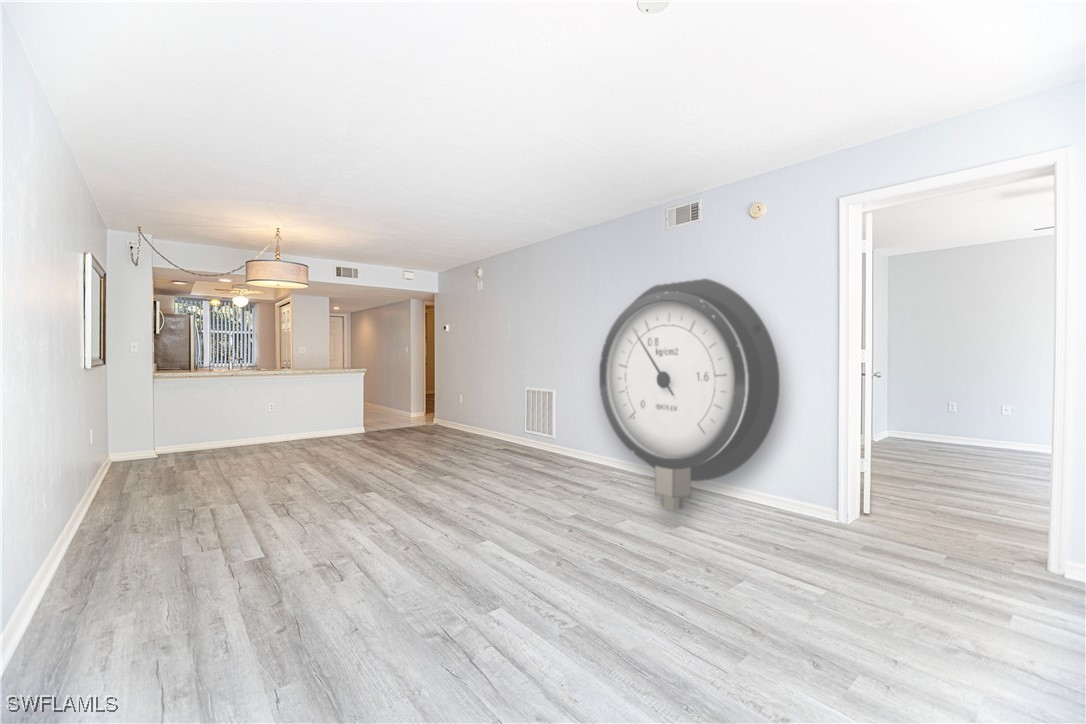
0.7 kg/cm²
